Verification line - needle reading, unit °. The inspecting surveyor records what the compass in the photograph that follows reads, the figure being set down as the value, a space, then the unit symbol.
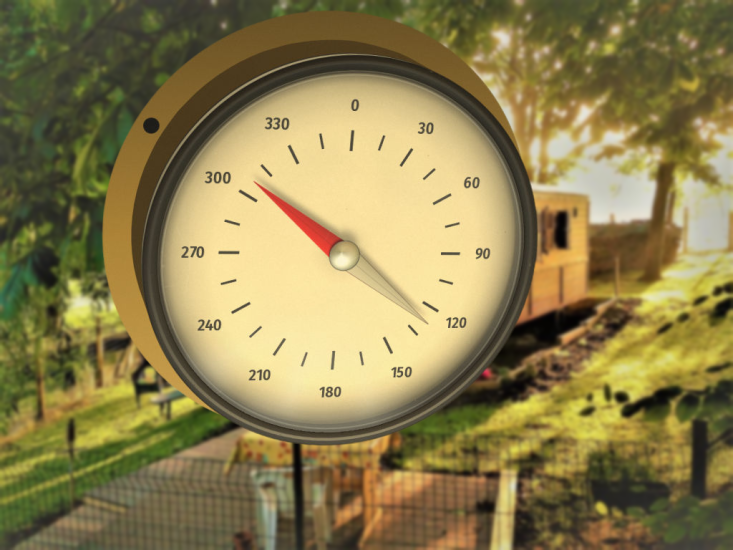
307.5 °
